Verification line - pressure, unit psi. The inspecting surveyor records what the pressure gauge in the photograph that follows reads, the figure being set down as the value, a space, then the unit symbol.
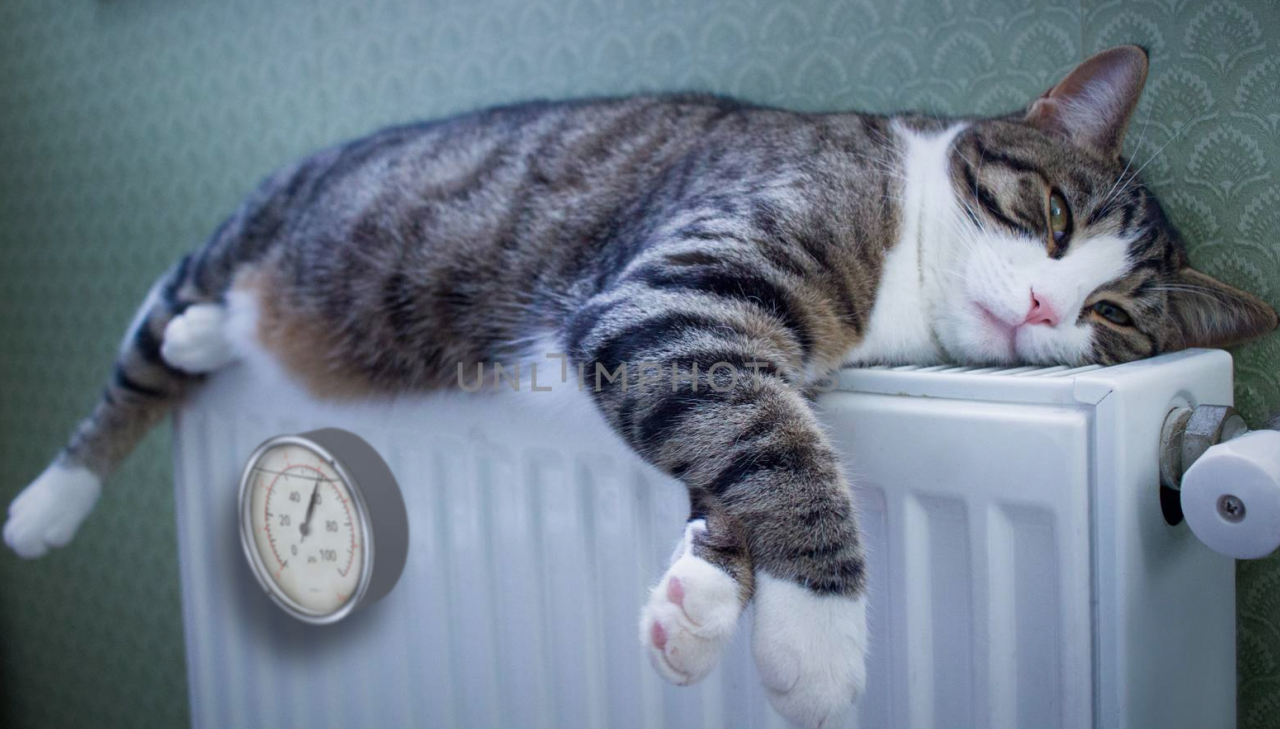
60 psi
